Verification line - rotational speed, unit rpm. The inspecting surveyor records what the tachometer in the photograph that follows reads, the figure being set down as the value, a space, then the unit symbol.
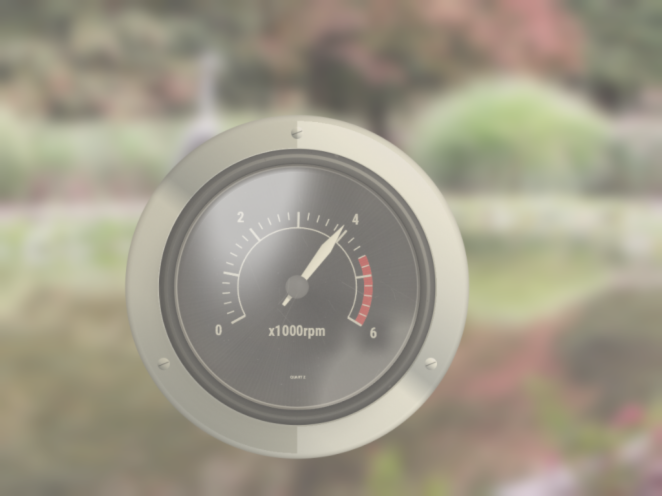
3900 rpm
